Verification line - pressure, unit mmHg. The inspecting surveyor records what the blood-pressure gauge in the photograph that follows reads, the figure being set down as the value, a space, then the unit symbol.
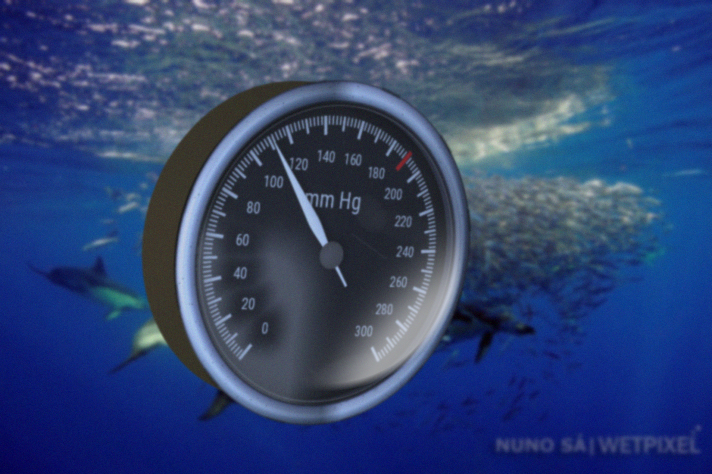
110 mmHg
